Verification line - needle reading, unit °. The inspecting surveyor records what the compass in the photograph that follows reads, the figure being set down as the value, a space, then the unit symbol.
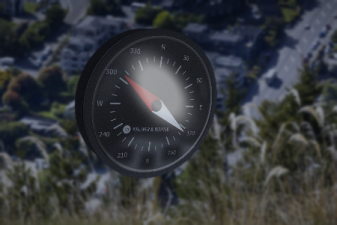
305 °
